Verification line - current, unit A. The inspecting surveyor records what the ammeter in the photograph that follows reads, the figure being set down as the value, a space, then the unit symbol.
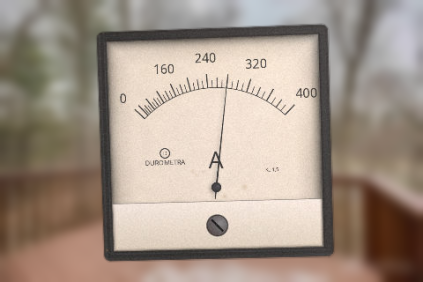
280 A
